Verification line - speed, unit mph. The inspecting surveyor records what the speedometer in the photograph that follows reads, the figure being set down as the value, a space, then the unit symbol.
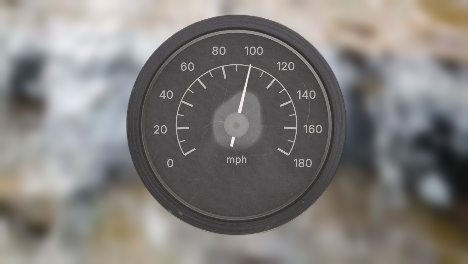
100 mph
